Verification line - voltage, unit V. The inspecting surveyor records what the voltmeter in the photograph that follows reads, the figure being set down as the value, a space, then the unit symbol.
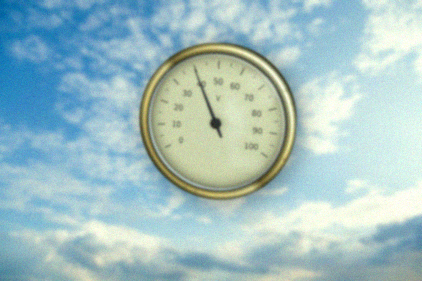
40 V
